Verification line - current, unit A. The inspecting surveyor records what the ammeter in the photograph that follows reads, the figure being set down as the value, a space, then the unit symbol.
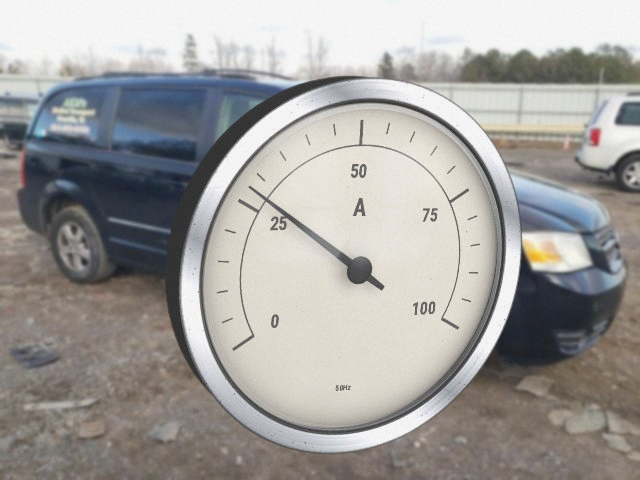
27.5 A
